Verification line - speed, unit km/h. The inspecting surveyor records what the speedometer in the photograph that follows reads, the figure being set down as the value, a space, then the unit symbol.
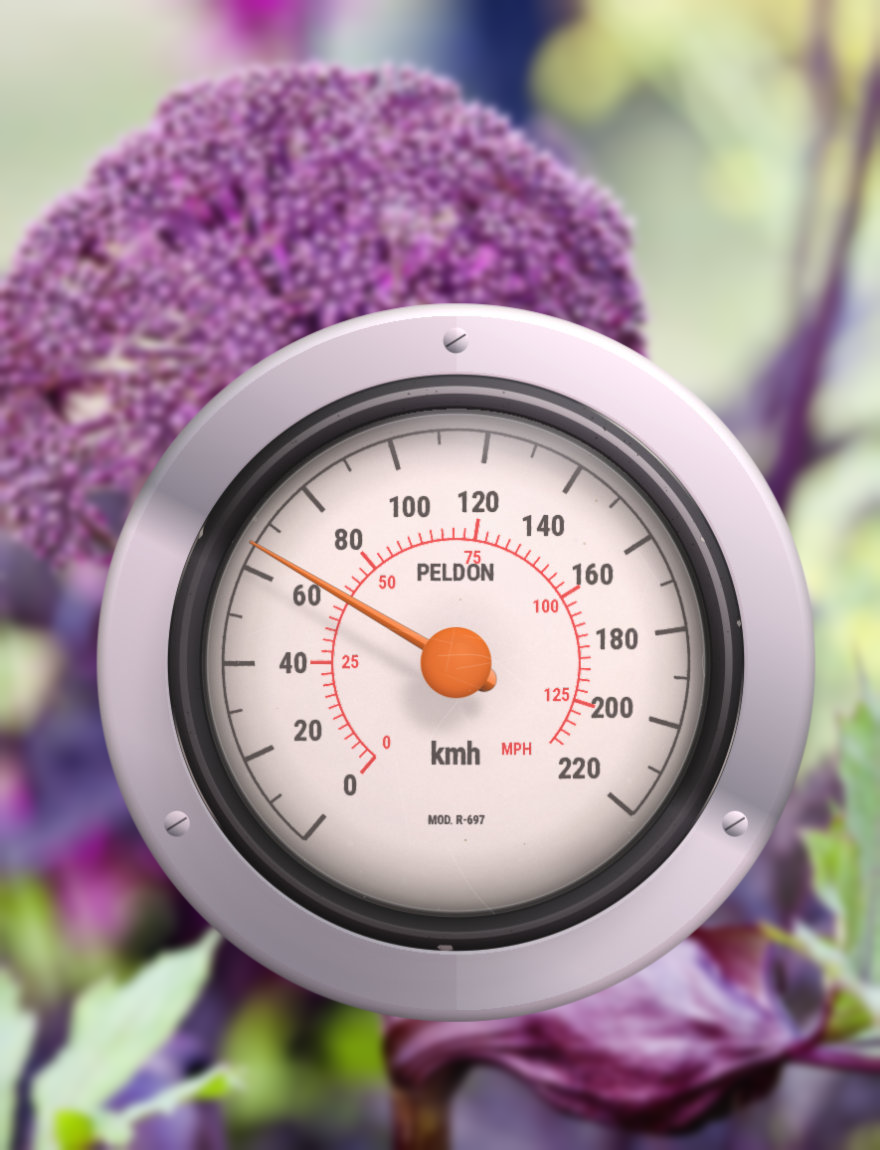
65 km/h
